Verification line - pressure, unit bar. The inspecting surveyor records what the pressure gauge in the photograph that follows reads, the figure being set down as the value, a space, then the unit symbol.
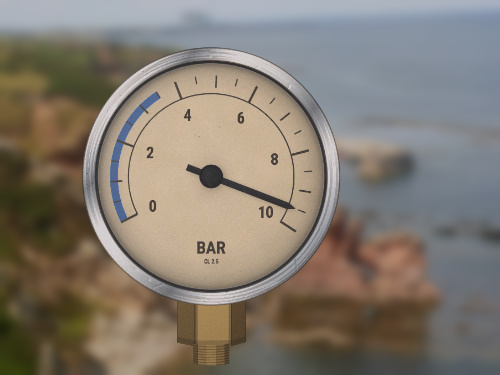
9.5 bar
